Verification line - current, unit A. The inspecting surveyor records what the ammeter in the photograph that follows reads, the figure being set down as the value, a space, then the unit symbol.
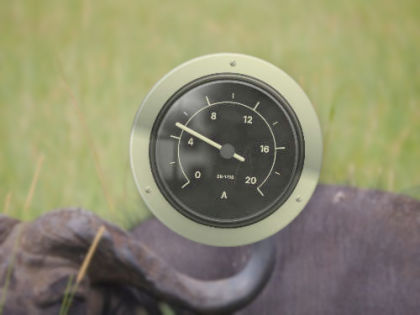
5 A
